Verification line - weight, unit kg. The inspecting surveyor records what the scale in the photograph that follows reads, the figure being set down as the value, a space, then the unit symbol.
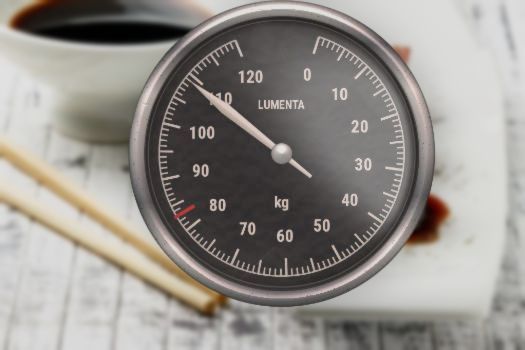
109 kg
